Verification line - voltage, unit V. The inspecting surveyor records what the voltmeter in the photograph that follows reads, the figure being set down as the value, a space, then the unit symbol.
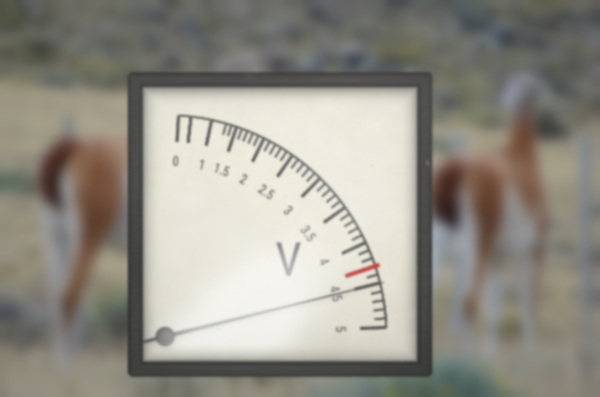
4.5 V
